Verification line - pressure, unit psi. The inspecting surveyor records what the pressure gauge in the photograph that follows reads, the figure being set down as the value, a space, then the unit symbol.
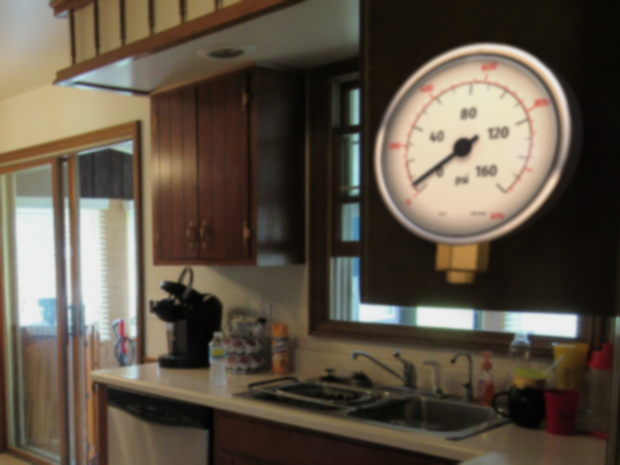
5 psi
